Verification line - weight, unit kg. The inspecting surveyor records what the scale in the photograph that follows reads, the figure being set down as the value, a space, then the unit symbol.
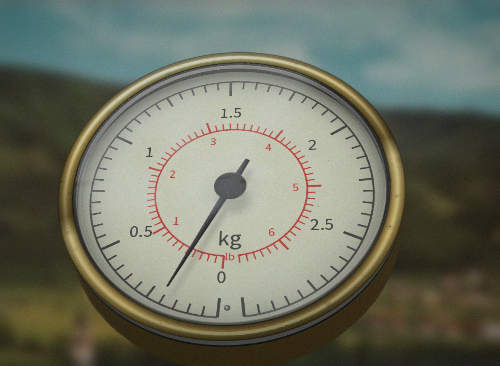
0.2 kg
